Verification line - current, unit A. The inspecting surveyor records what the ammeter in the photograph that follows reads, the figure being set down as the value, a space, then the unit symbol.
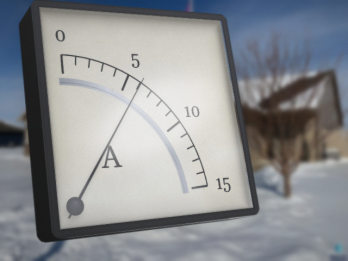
6 A
